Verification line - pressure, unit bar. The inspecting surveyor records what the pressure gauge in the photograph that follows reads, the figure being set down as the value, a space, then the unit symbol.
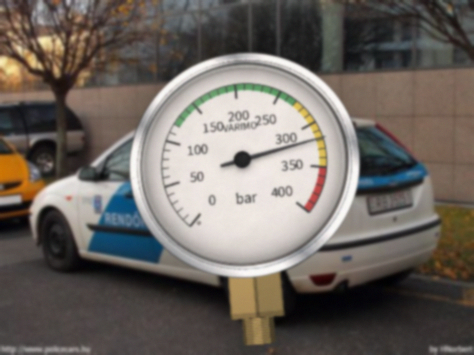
320 bar
